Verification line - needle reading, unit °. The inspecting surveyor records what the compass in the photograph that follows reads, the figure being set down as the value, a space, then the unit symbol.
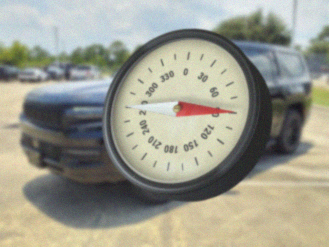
90 °
